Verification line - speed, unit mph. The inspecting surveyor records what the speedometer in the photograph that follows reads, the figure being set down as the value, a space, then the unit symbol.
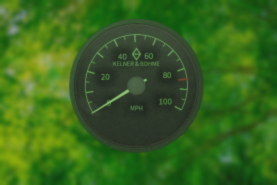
0 mph
